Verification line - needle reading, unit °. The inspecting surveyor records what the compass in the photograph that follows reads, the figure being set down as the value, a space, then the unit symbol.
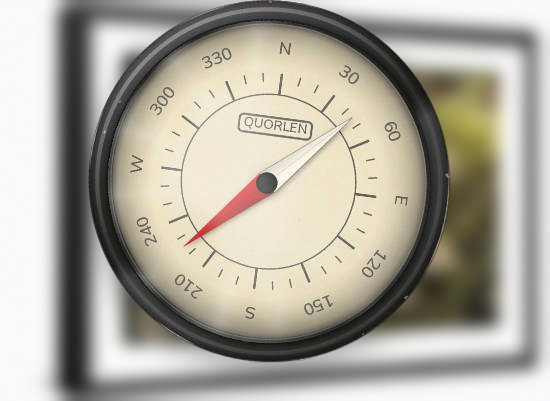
225 °
